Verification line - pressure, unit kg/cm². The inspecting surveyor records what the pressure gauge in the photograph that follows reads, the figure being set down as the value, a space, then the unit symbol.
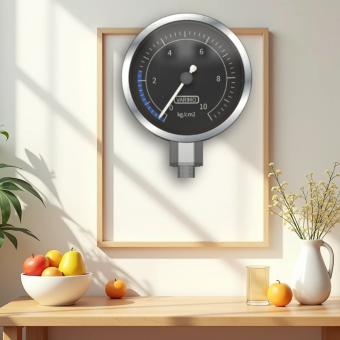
0.2 kg/cm²
